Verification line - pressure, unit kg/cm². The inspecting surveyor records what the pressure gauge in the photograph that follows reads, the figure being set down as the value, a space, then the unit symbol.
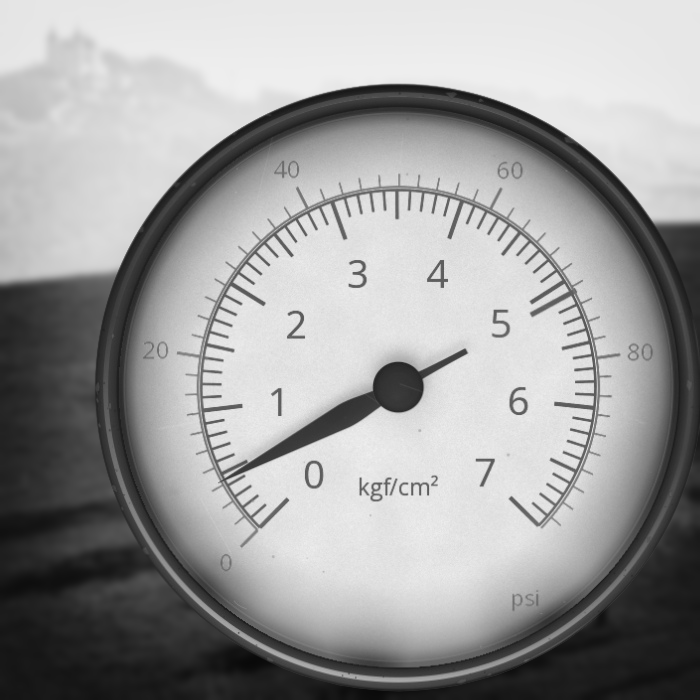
0.45 kg/cm²
